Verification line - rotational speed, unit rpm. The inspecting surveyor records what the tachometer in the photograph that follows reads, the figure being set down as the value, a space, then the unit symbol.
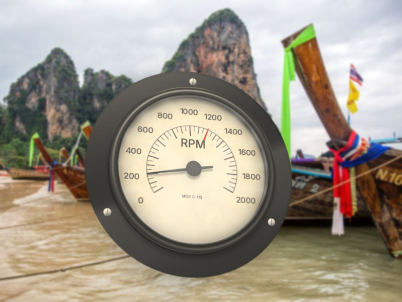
200 rpm
